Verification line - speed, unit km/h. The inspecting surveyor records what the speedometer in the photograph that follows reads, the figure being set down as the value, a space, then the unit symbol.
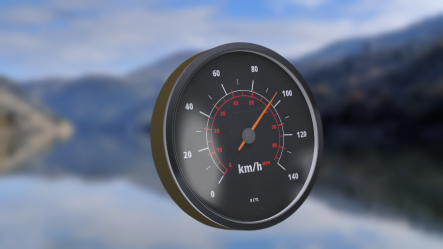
95 km/h
